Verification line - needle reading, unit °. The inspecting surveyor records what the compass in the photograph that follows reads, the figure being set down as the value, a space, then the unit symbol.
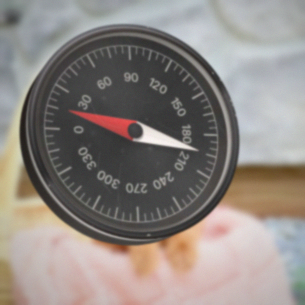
15 °
